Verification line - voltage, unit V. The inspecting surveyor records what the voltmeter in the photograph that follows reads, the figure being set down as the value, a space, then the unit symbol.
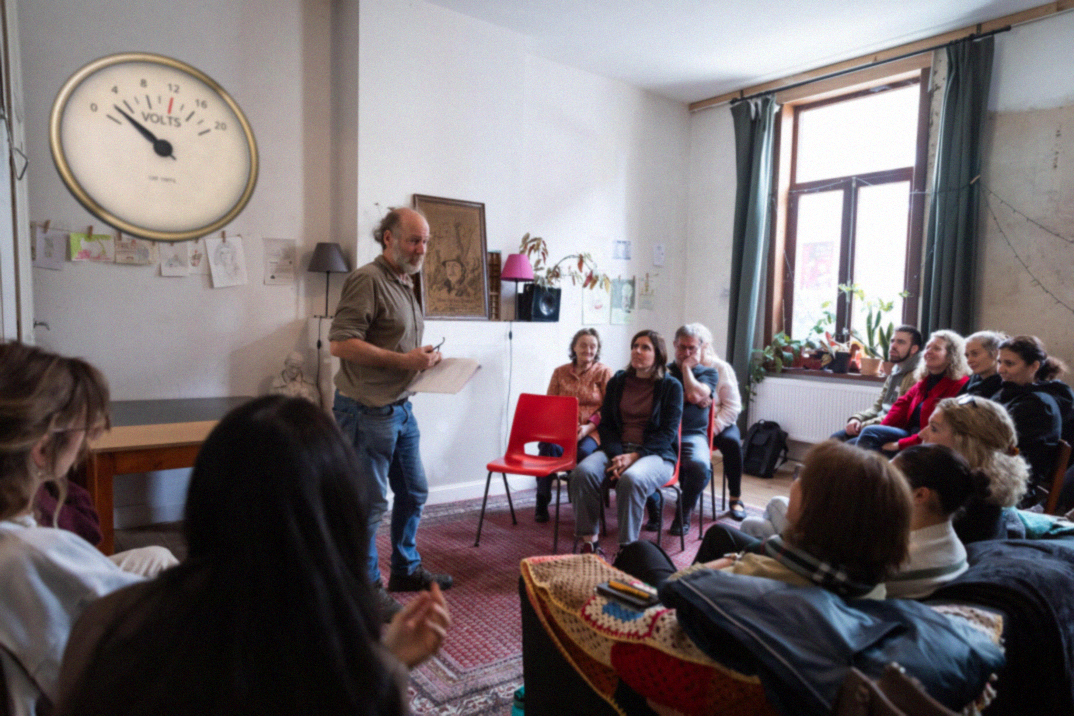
2 V
